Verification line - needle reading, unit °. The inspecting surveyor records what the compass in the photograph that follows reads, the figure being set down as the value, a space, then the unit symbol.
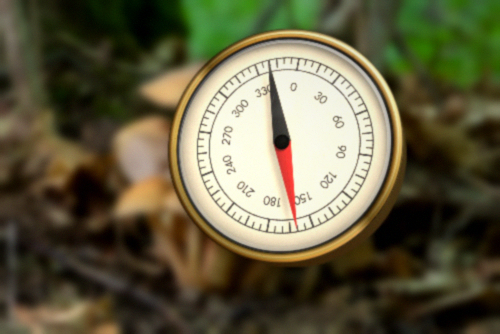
160 °
